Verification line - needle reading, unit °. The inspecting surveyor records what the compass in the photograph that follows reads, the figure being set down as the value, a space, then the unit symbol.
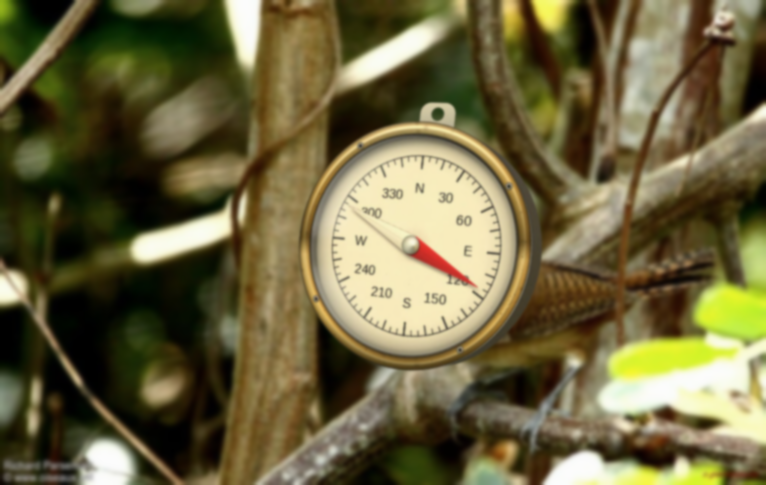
115 °
